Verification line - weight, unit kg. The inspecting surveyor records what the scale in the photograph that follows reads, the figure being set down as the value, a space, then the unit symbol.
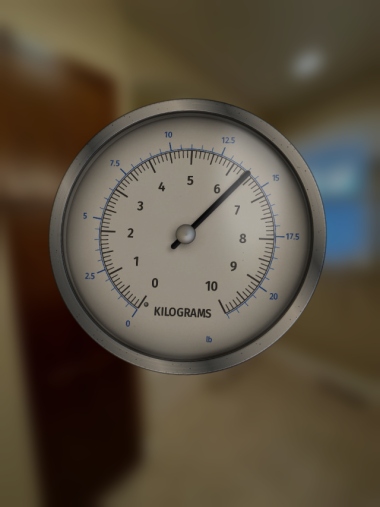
6.4 kg
